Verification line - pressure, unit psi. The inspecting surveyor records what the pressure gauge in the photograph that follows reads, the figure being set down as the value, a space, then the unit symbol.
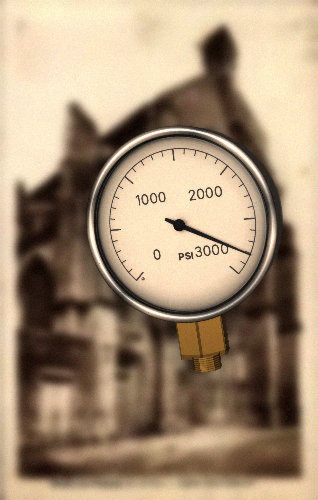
2800 psi
